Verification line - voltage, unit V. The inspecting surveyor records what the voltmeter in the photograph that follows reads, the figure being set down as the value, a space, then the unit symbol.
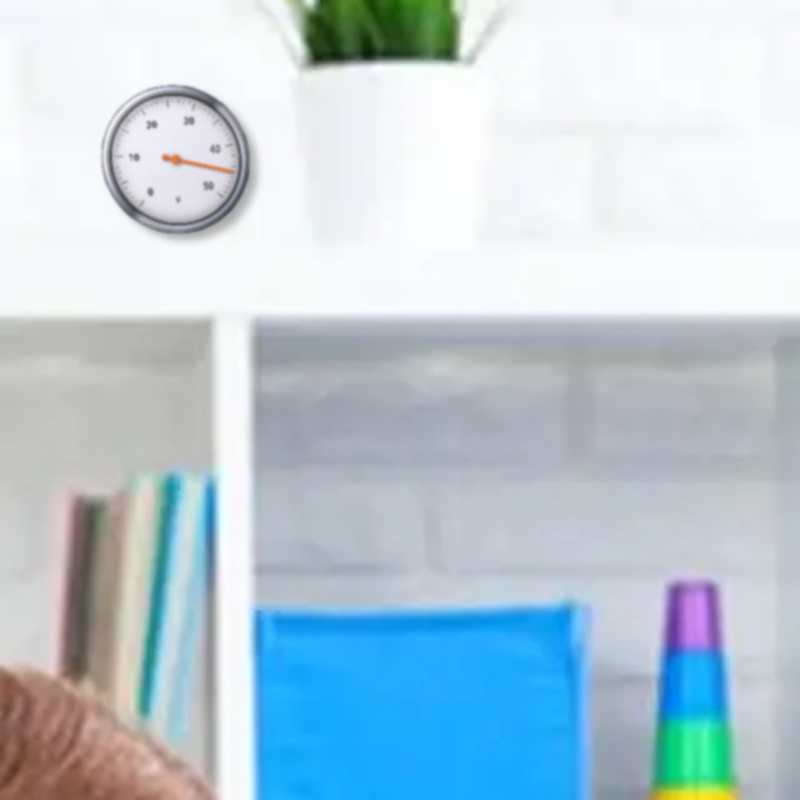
45 V
